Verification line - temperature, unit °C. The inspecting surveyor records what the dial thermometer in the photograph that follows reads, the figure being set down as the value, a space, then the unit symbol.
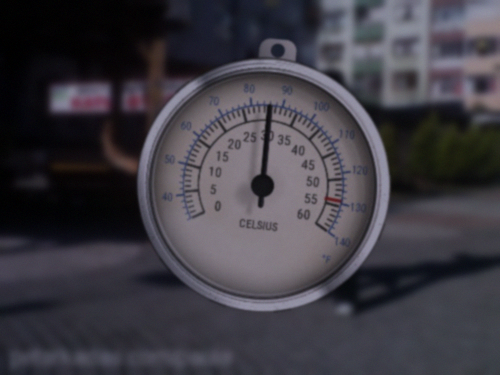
30 °C
